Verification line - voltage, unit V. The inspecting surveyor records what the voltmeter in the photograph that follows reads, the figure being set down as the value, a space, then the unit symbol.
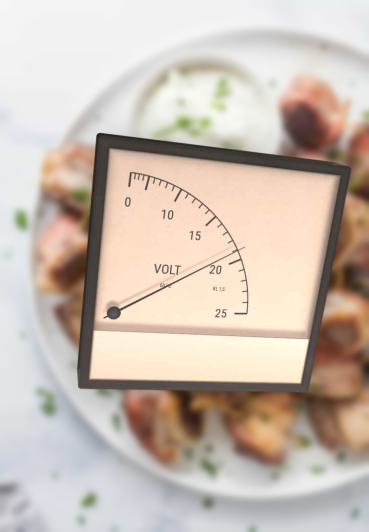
19 V
